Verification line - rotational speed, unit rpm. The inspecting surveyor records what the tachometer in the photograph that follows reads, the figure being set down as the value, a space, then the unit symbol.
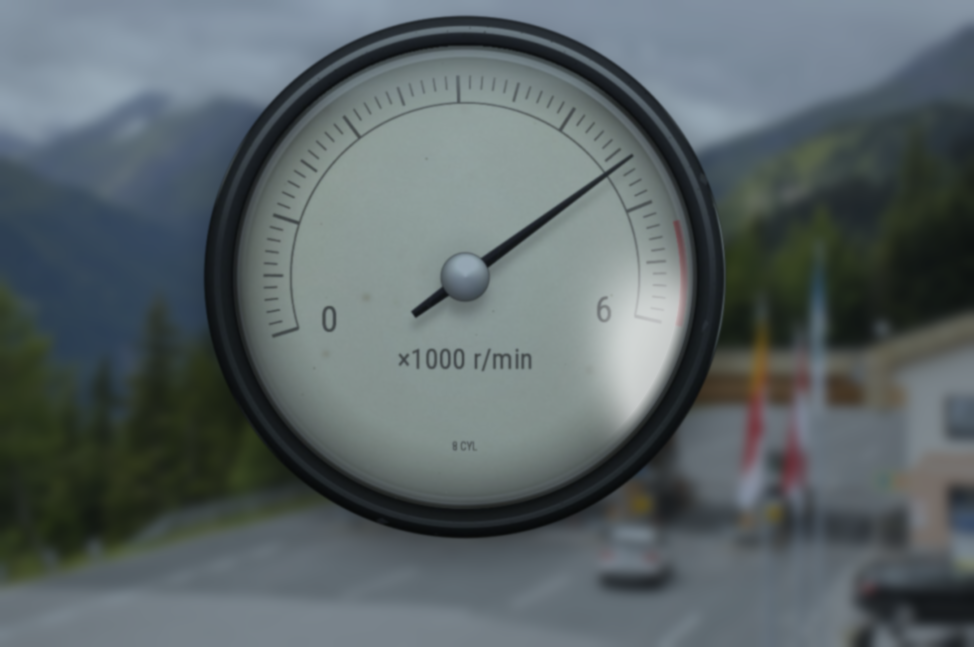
4600 rpm
